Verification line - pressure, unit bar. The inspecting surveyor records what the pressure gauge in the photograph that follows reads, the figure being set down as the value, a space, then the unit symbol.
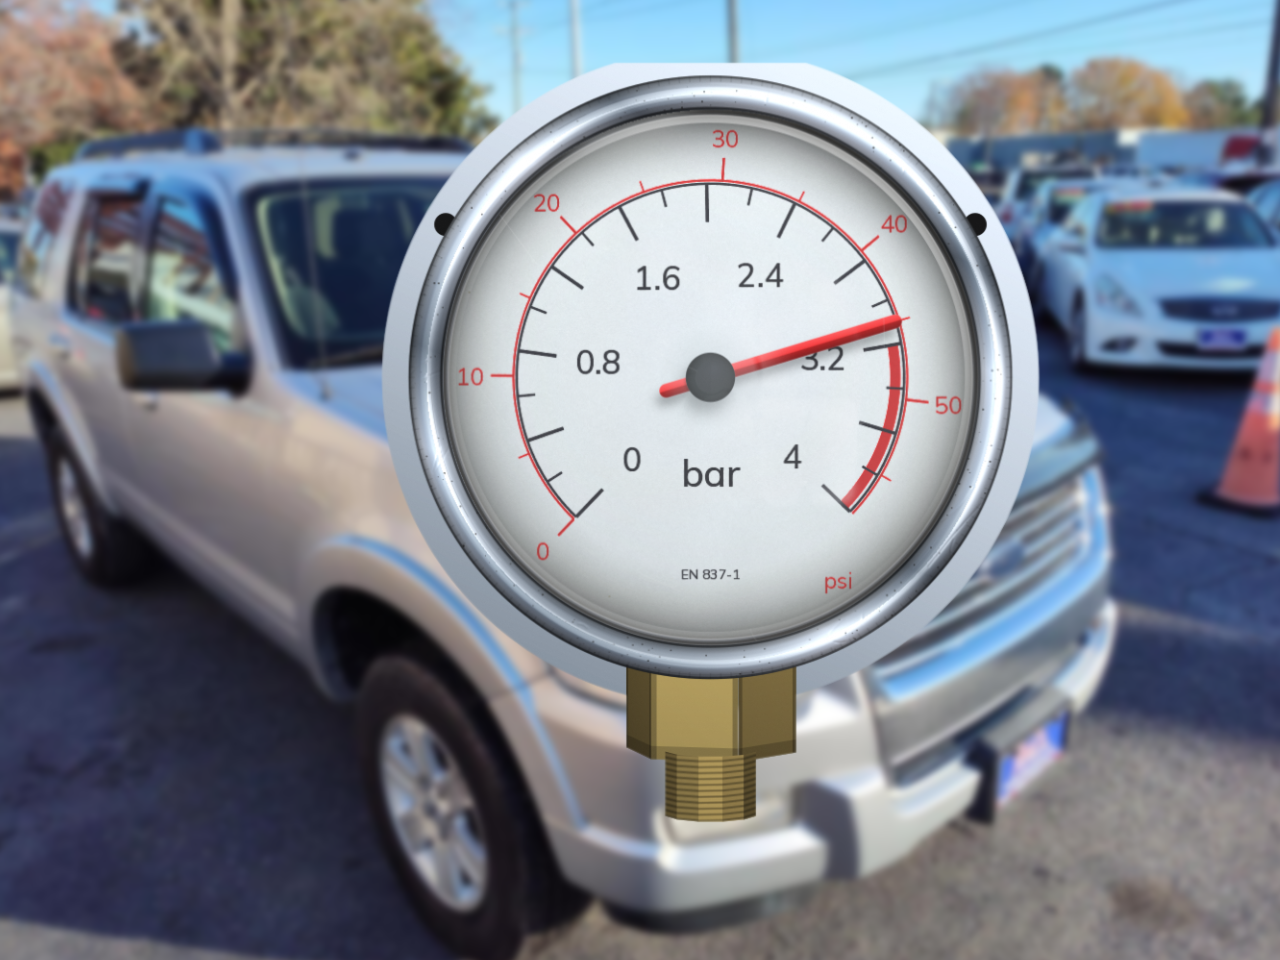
3.1 bar
